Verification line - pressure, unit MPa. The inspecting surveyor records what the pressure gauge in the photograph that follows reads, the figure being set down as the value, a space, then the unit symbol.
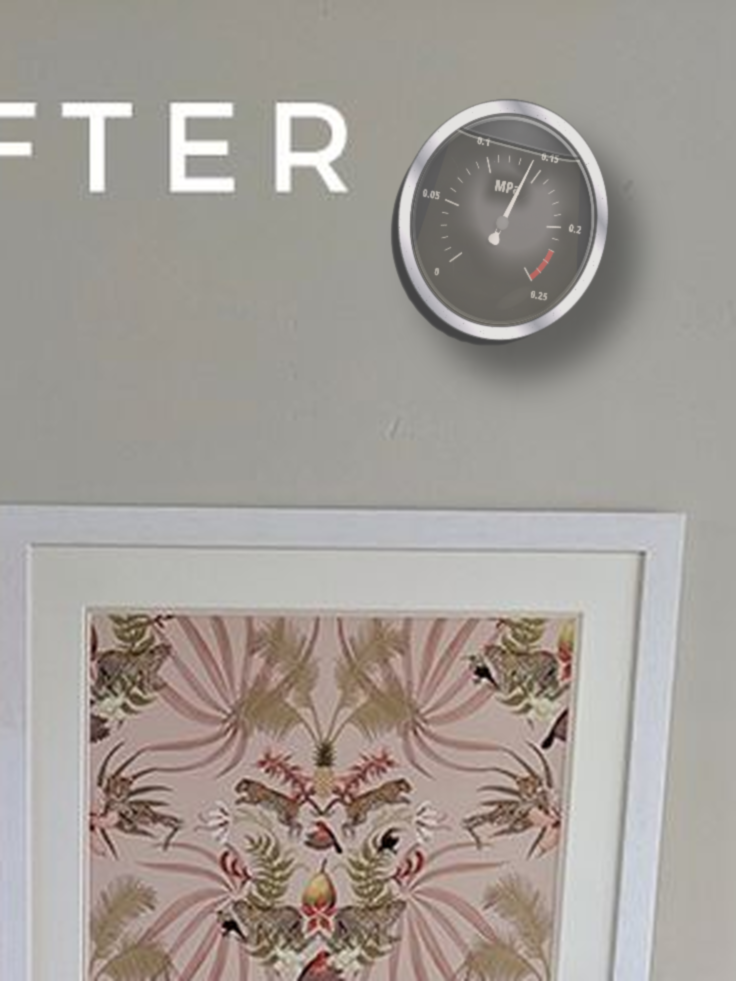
0.14 MPa
